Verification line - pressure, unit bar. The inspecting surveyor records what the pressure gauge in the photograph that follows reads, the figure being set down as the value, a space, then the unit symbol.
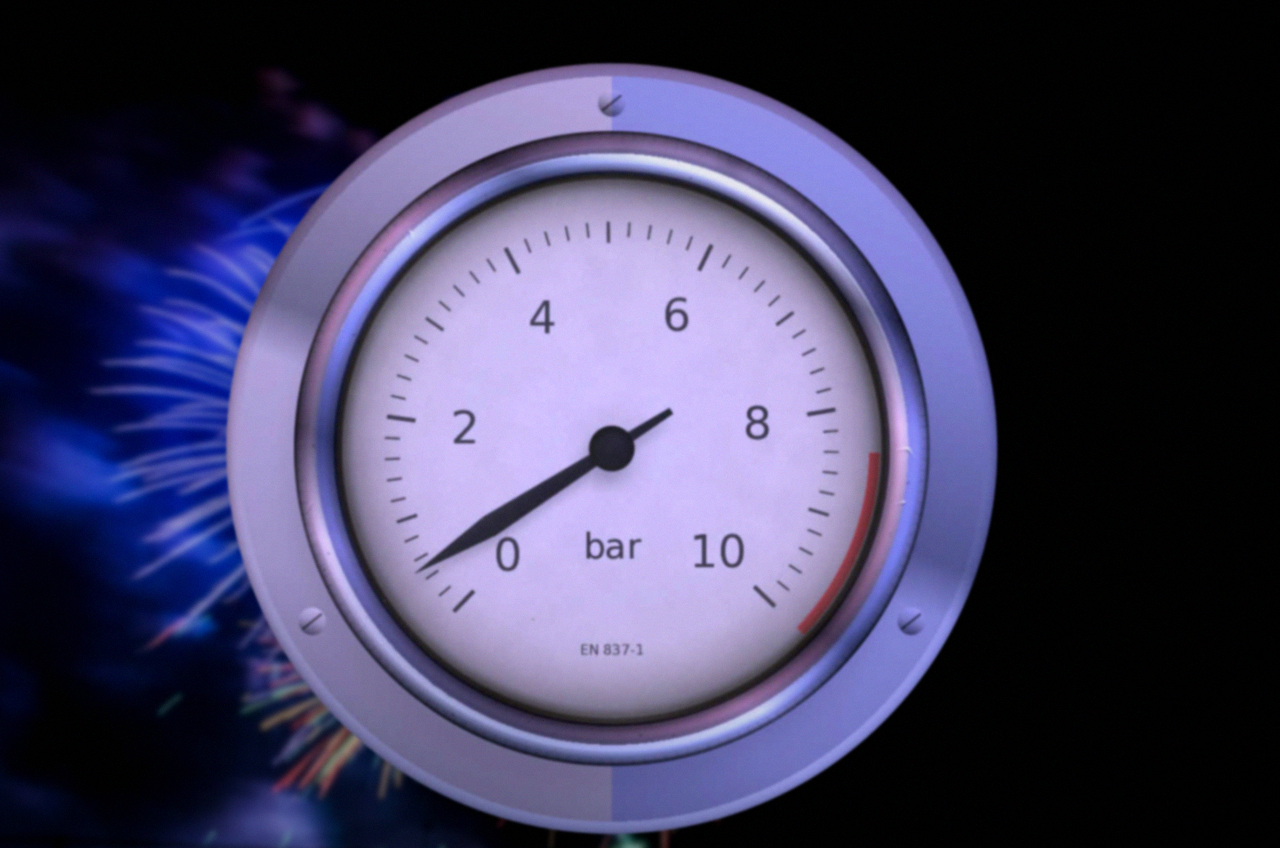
0.5 bar
